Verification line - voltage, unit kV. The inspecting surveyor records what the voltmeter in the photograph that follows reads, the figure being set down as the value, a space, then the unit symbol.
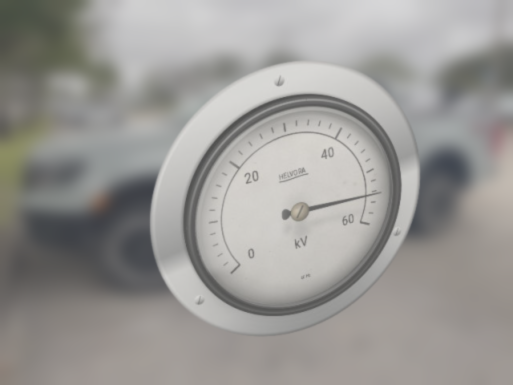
54 kV
